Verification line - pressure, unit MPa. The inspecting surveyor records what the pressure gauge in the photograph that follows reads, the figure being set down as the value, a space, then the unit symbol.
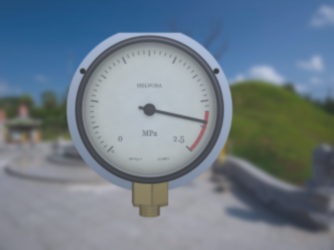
2.2 MPa
